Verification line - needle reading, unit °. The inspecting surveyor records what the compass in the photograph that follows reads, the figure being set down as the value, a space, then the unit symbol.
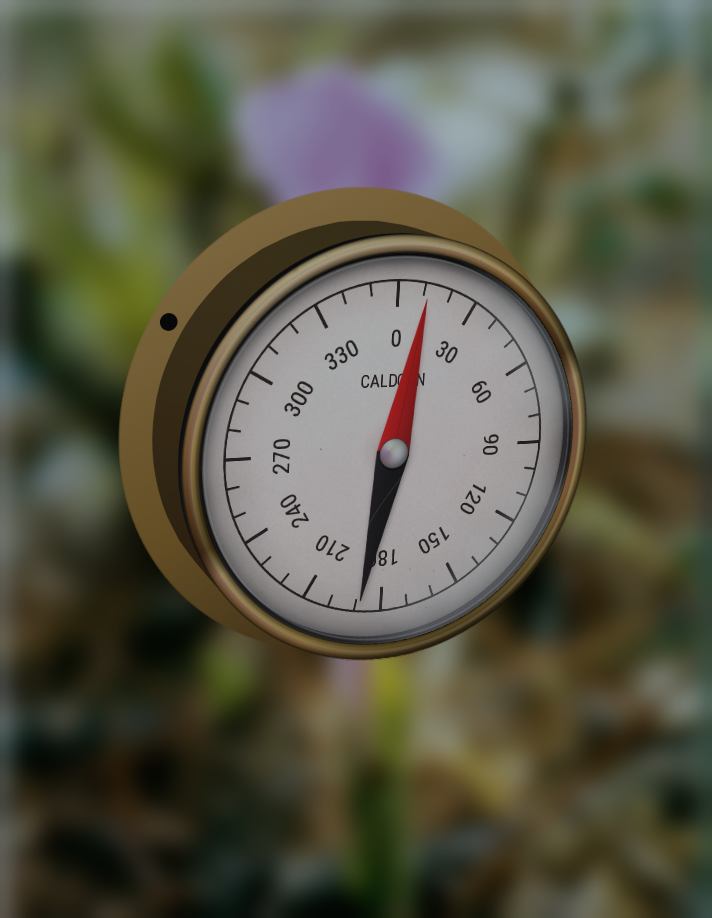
10 °
